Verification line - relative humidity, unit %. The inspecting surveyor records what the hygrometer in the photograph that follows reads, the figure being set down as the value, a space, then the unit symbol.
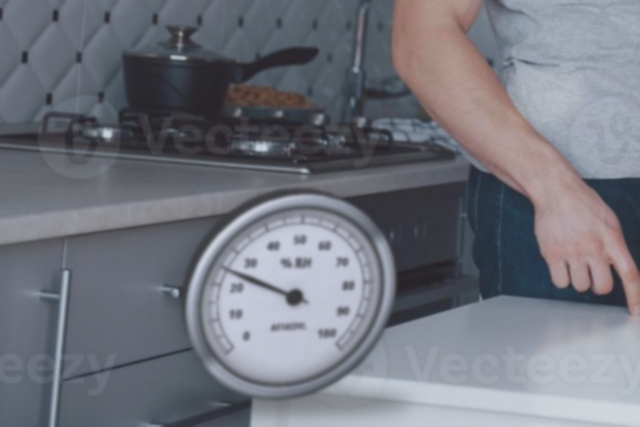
25 %
